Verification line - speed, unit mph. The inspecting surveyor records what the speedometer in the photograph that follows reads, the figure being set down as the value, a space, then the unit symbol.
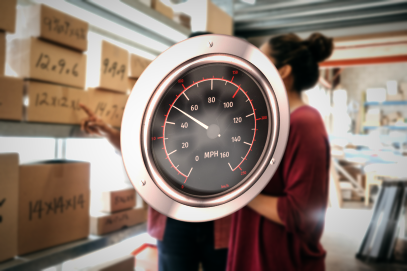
50 mph
